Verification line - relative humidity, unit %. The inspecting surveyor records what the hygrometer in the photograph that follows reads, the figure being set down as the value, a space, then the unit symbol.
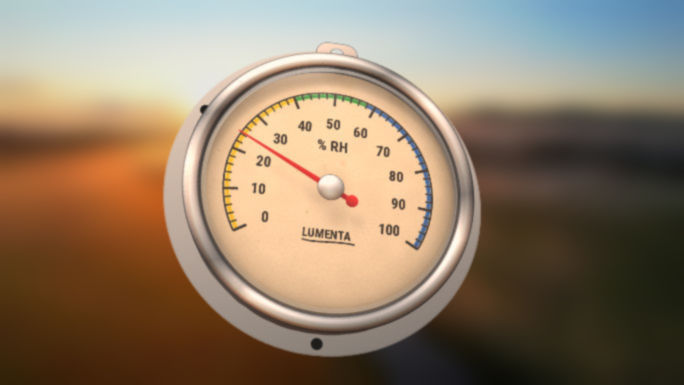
24 %
